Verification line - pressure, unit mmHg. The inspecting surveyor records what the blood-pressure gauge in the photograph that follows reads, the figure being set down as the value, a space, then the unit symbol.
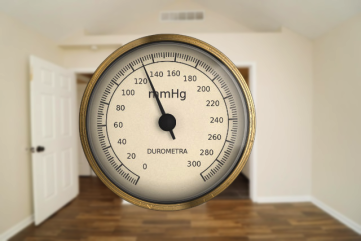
130 mmHg
